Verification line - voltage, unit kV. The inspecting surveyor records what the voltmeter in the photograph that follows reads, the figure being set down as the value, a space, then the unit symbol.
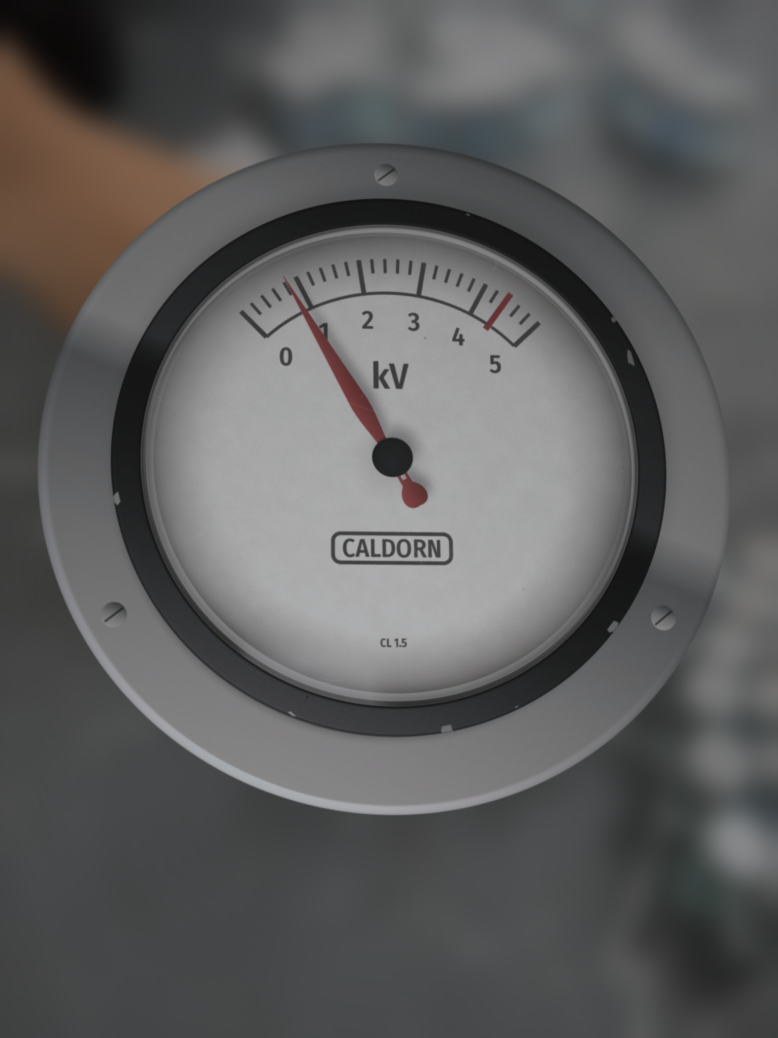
0.8 kV
